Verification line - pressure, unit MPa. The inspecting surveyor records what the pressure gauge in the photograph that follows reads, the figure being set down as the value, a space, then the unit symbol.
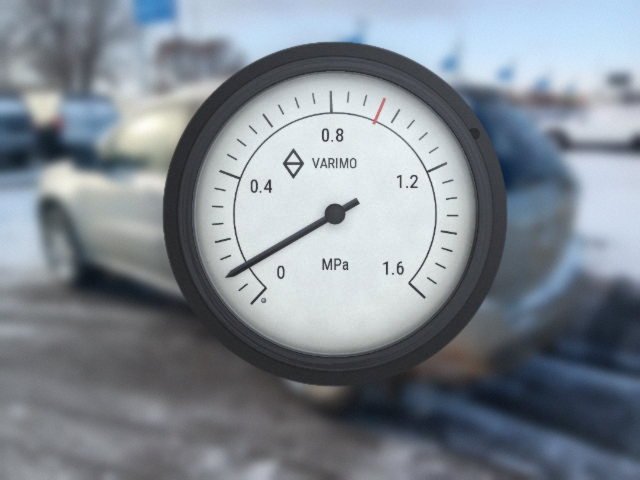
0.1 MPa
